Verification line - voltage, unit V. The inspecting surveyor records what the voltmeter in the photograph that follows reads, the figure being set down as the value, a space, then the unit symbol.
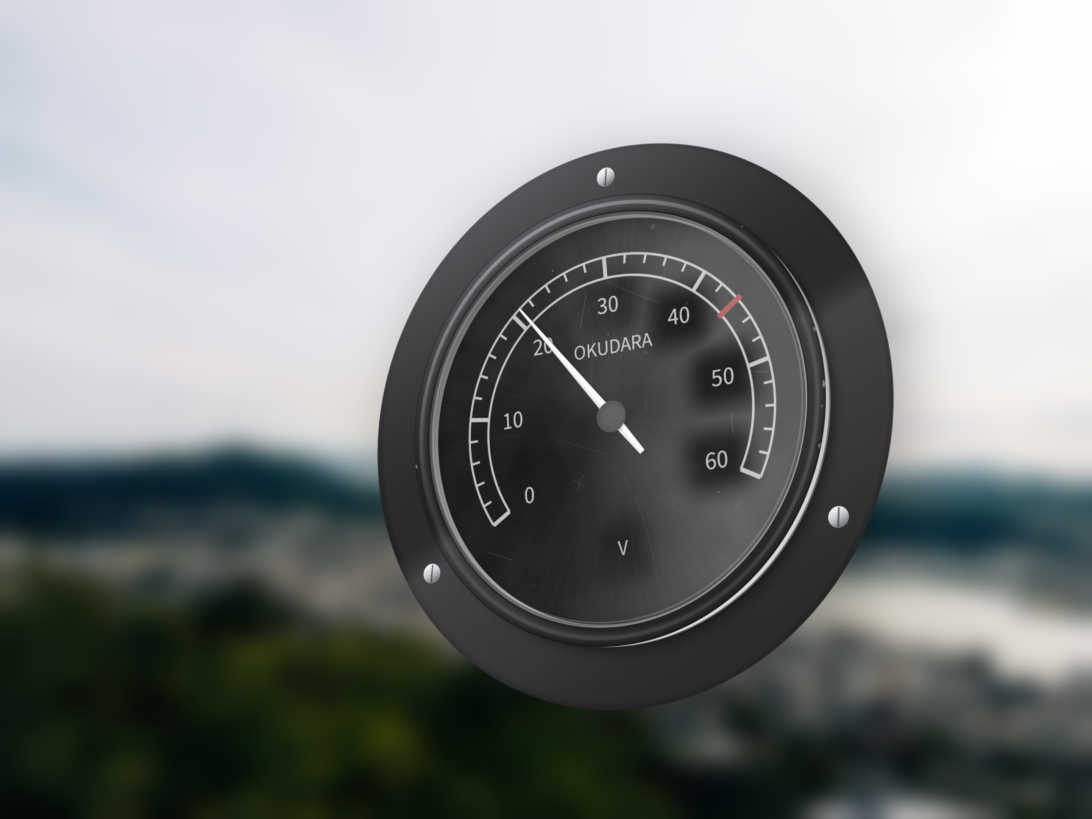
21 V
